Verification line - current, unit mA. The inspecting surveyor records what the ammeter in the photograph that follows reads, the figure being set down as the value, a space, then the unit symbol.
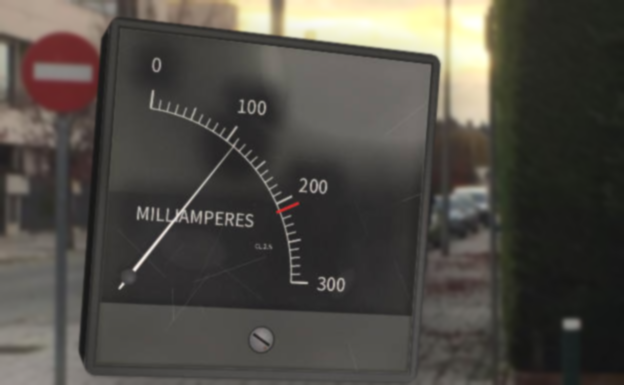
110 mA
